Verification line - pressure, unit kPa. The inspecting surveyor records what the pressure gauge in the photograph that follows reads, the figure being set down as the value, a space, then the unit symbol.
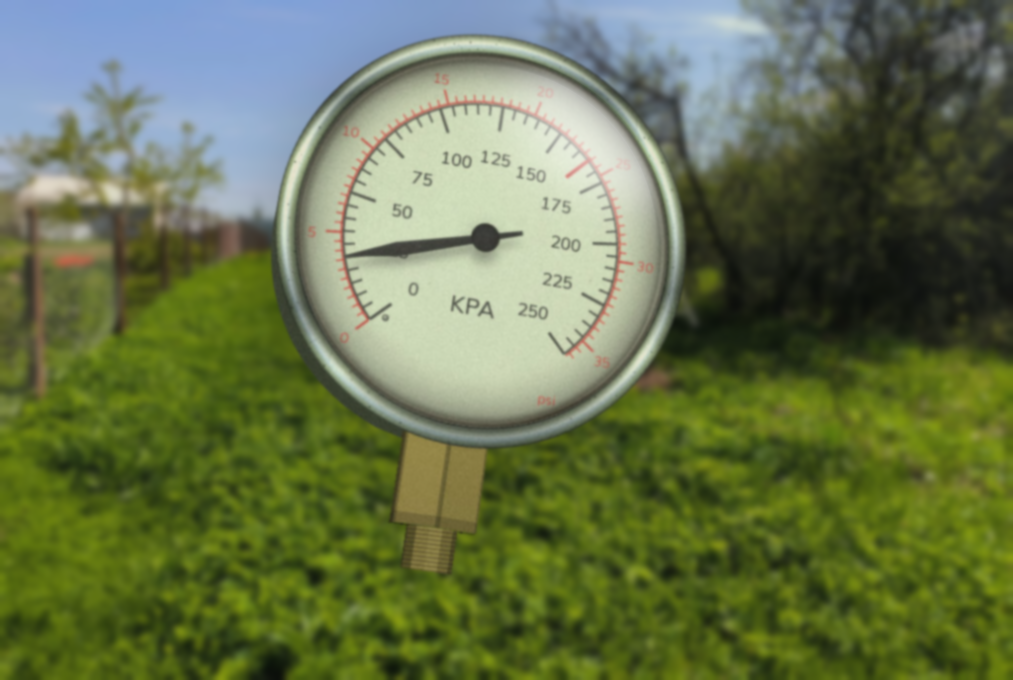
25 kPa
